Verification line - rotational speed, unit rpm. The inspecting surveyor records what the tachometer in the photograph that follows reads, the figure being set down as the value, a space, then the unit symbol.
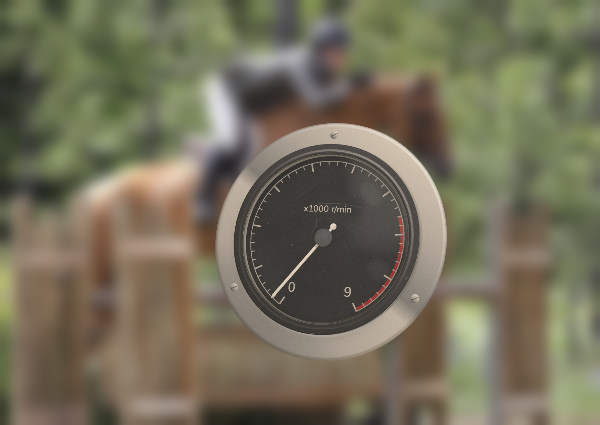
200 rpm
